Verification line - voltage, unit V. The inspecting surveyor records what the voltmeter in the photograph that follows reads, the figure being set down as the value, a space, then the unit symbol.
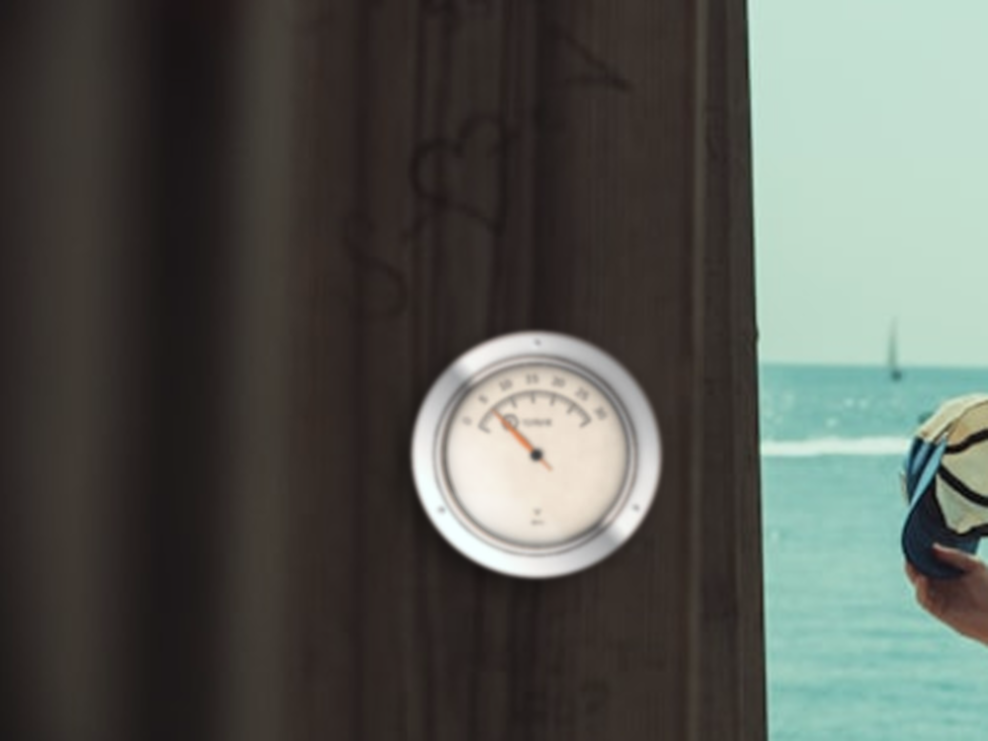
5 V
